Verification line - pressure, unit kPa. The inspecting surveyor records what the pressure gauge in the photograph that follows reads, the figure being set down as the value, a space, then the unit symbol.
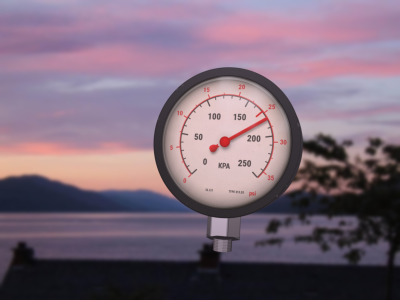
180 kPa
